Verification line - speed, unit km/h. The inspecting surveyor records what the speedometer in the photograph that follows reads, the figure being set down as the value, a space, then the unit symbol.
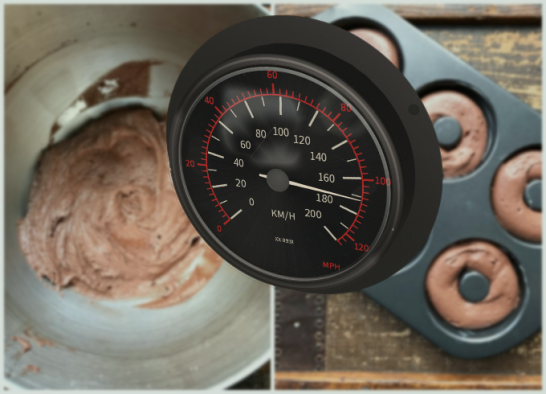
170 km/h
